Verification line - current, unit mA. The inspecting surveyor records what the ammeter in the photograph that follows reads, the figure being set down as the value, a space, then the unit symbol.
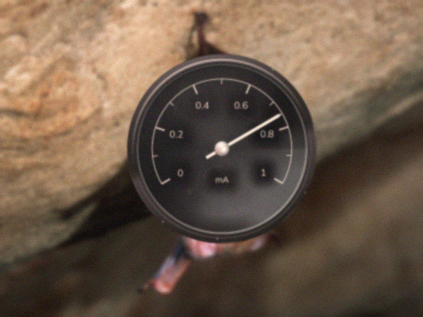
0.75 mA
